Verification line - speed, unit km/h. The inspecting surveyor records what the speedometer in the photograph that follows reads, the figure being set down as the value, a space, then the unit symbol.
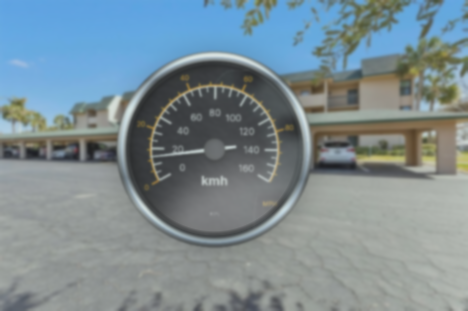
15 km/h
